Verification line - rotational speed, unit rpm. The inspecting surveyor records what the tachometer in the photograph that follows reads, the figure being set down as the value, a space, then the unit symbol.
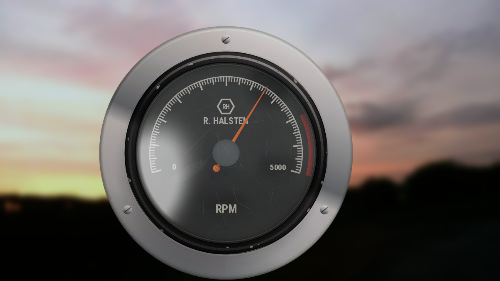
3250 rpm
